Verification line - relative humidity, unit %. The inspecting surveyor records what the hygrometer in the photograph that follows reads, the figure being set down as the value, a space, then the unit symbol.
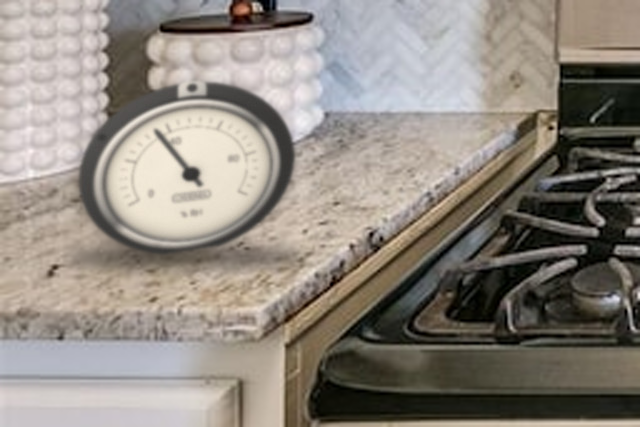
36 %
